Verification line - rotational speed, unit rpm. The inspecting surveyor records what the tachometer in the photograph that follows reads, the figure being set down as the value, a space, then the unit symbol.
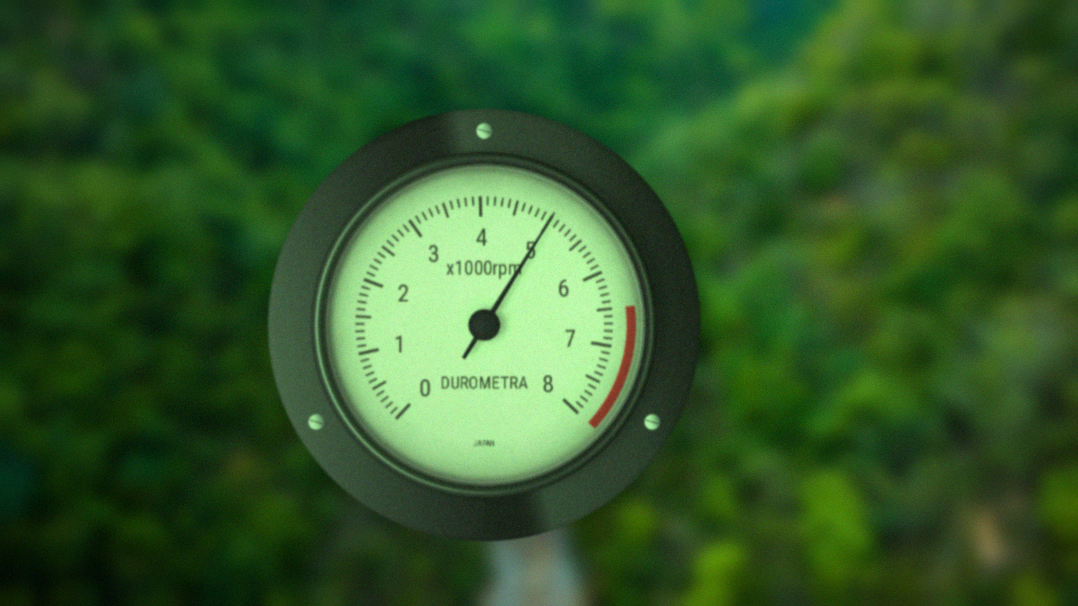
5000 rpm
